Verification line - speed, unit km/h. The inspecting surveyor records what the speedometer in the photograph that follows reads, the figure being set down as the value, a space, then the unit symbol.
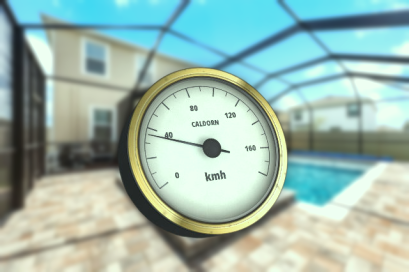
35 km/h
